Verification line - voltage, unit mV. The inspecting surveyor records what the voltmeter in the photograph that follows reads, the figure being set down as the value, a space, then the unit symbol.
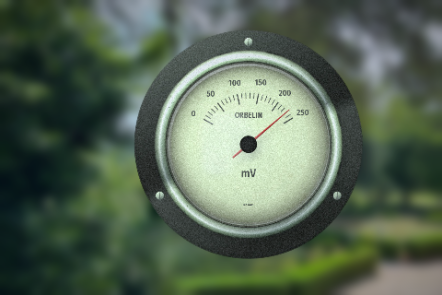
230 mV
